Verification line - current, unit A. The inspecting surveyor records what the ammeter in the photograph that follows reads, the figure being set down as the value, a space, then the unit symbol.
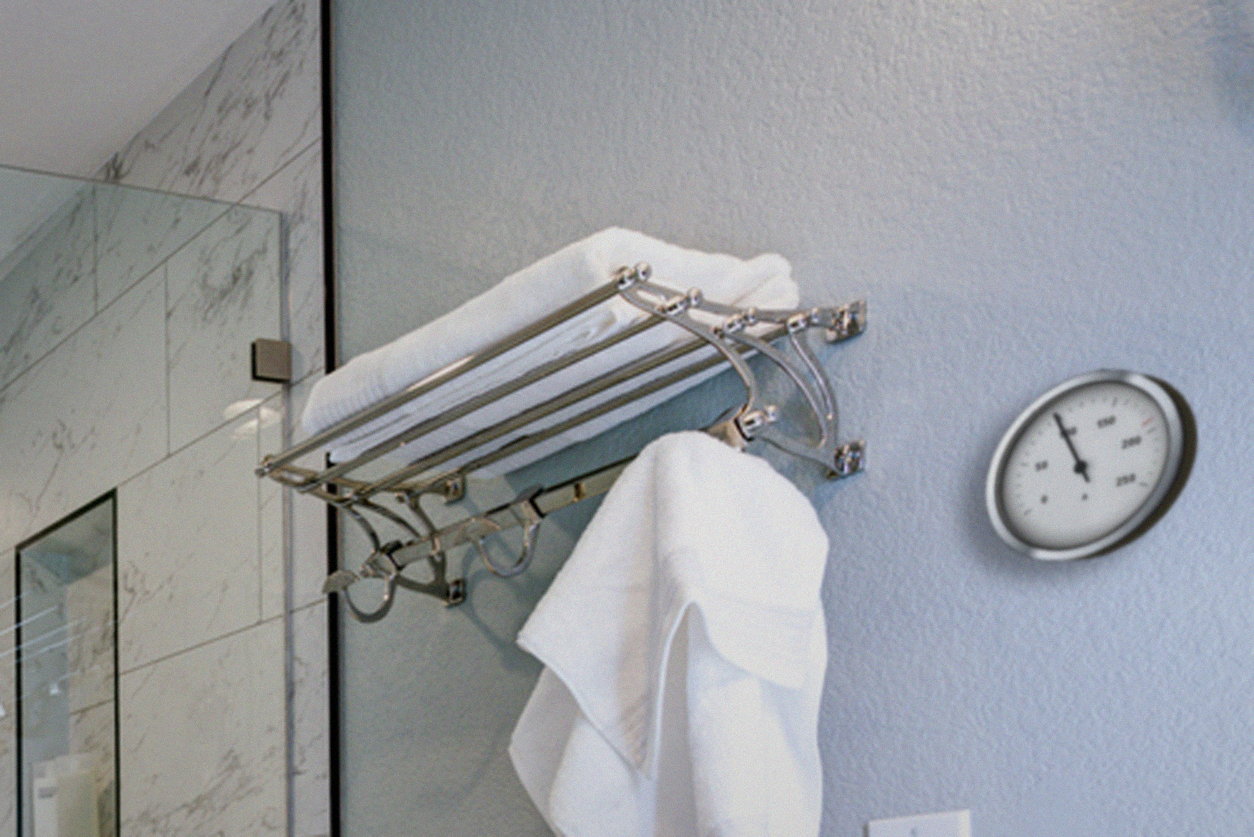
100 A
